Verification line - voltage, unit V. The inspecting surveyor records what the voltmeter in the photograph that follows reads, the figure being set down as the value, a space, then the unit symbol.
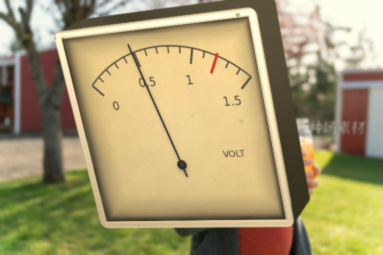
0.5 V
